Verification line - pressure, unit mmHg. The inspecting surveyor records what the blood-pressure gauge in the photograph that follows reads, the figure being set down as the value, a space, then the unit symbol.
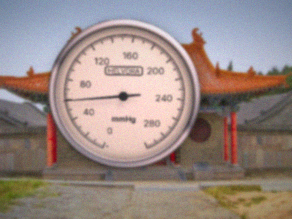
60 mmHg
